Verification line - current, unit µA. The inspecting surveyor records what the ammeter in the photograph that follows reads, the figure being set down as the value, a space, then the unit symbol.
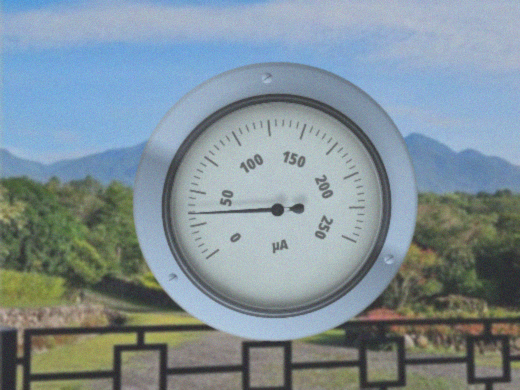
35 µA
